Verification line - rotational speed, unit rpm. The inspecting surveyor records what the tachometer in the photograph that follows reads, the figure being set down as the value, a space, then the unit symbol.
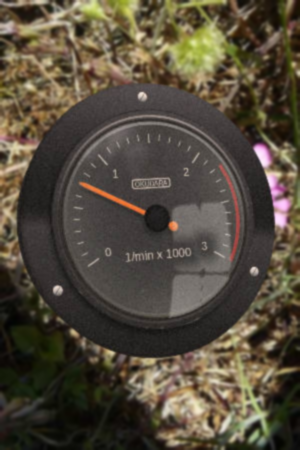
700 rpm
